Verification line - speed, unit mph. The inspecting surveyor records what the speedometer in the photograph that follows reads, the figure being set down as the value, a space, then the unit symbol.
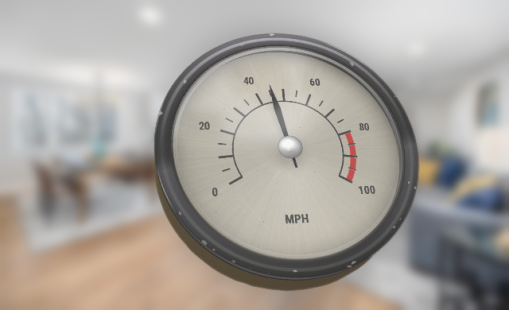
45 mph
